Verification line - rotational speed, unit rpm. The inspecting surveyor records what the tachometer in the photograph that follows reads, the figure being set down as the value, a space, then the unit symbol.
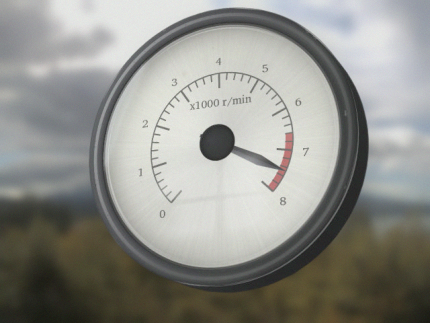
7500 rpm
